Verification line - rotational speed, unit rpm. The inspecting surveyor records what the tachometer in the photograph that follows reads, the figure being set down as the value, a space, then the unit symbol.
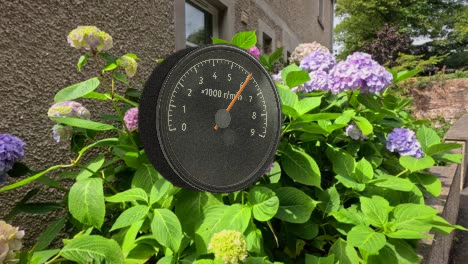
6000 rpm
